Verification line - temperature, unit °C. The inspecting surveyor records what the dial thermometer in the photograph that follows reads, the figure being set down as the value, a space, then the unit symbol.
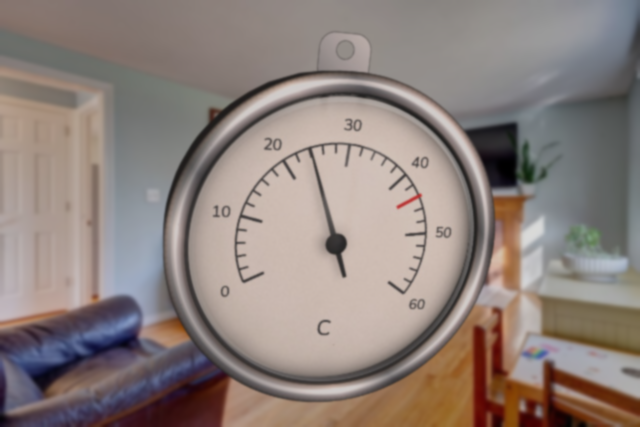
24 °C
